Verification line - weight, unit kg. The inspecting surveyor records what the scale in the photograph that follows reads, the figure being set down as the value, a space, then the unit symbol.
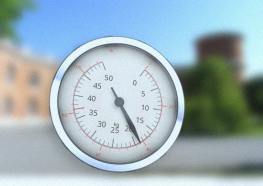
19 kg
